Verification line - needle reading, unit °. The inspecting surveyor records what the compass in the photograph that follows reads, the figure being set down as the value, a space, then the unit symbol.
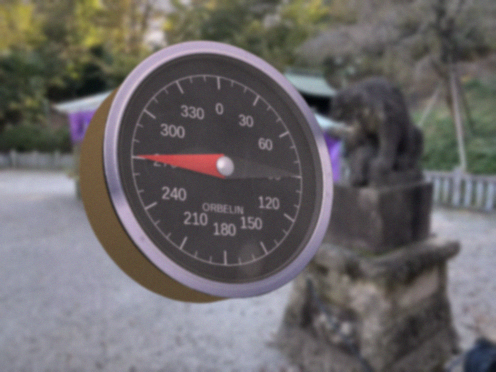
270 °
